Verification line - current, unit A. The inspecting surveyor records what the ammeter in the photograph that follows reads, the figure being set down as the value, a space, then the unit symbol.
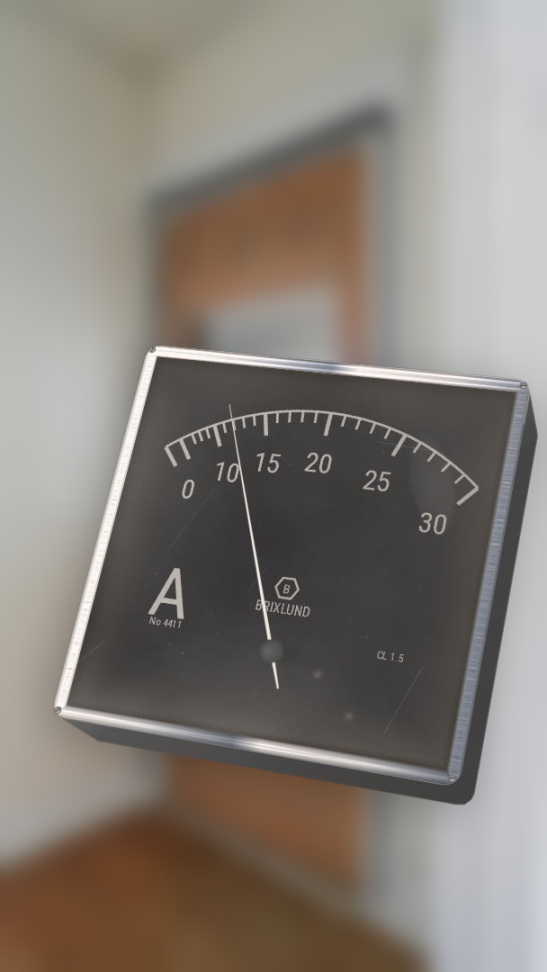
12 A
